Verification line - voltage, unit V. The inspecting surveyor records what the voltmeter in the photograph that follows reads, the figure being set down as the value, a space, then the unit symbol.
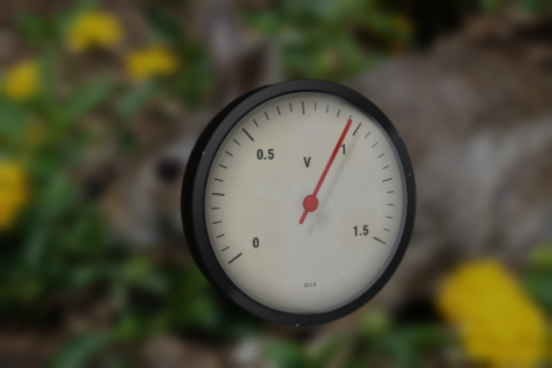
0.95 V
